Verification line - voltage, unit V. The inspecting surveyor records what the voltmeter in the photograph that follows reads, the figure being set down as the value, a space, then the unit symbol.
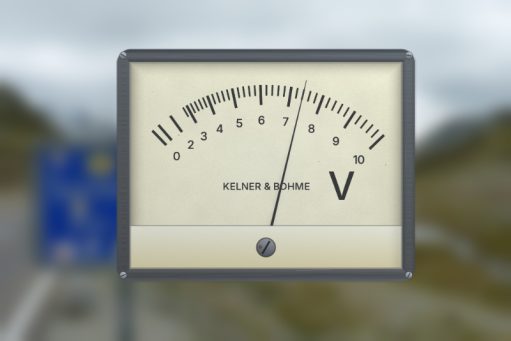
7.4 V
